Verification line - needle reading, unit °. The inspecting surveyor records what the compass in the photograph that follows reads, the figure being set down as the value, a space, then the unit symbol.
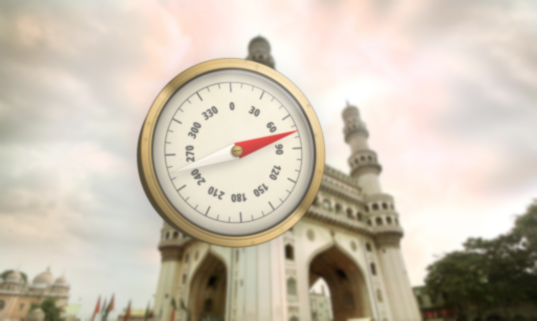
75 °
